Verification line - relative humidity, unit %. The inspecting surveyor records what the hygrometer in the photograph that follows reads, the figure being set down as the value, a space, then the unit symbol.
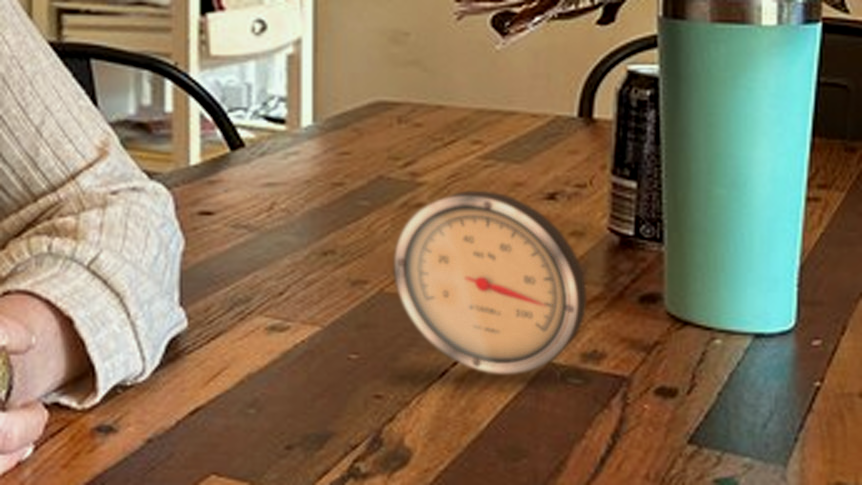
90 %
